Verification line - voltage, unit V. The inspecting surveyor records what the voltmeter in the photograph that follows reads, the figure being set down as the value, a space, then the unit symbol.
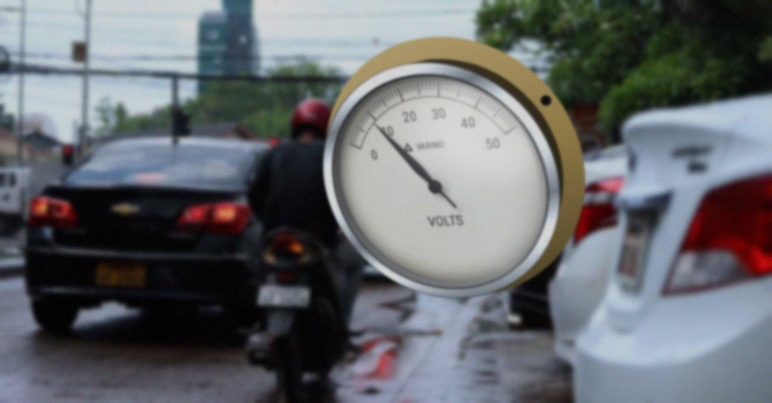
10 V
